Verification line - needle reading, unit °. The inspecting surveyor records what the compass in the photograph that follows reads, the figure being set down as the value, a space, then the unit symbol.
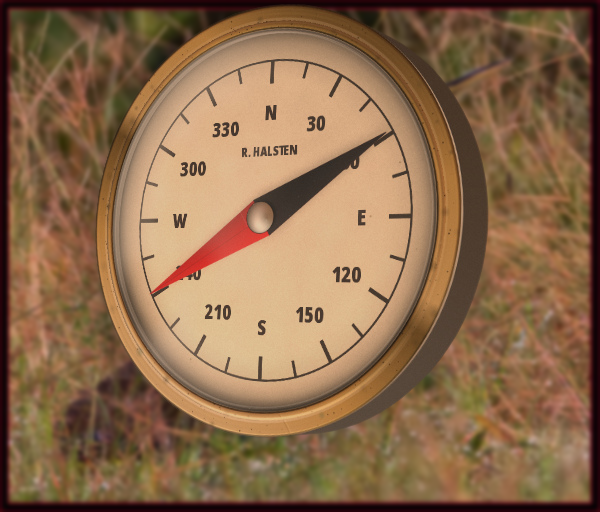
240 °
